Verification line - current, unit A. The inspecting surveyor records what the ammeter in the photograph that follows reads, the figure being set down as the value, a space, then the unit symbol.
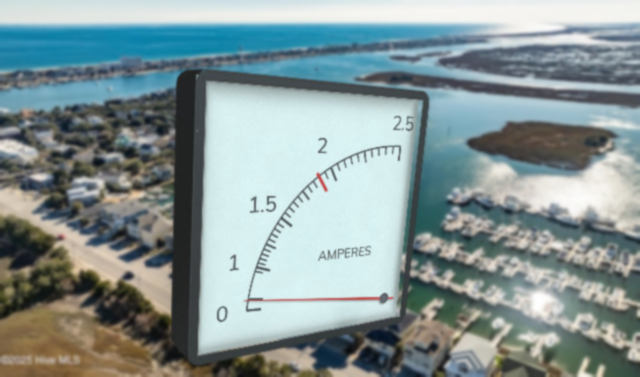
0.5 A
